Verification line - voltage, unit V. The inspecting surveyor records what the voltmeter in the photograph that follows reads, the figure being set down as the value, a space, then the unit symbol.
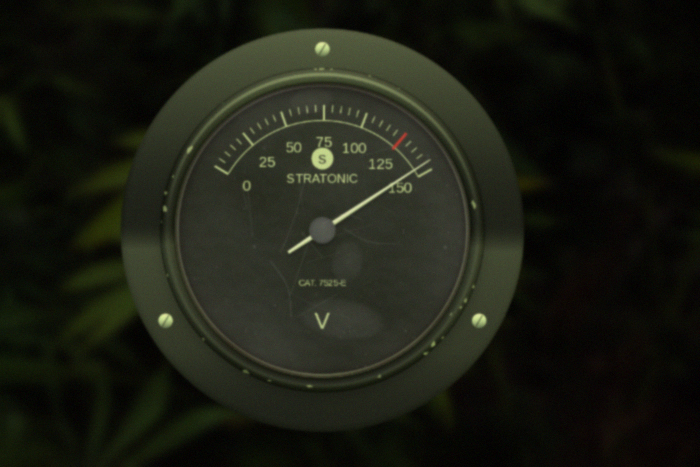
145 V
